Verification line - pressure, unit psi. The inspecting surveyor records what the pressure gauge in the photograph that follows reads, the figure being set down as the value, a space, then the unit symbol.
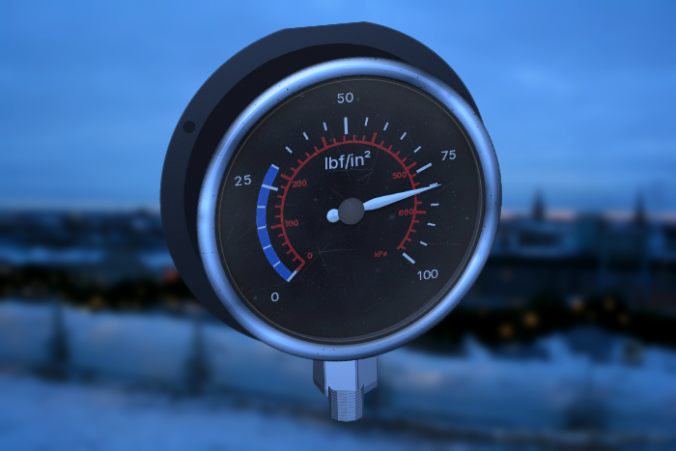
80 psi
